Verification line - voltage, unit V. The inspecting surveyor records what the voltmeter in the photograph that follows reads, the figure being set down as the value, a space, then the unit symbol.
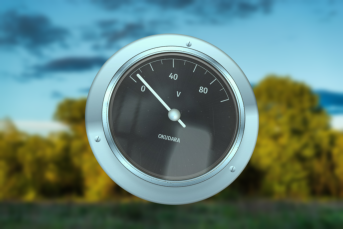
5 V
